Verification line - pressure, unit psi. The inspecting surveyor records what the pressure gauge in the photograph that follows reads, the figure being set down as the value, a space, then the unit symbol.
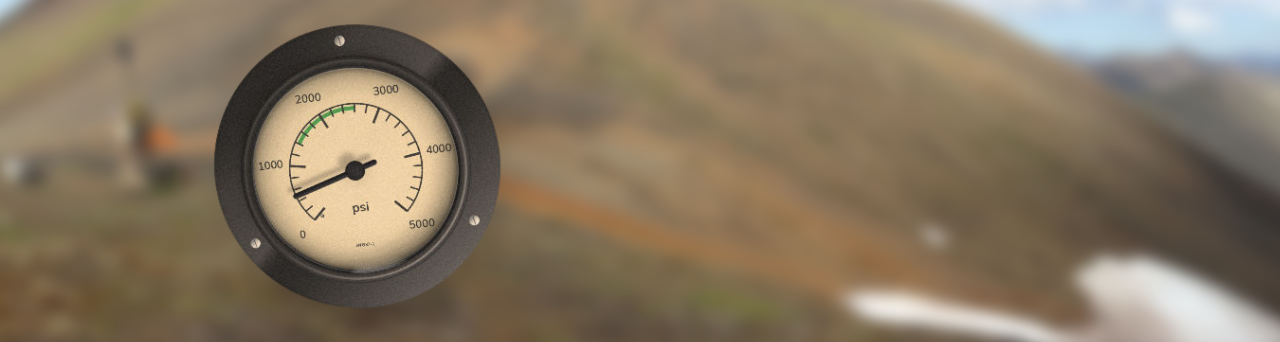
500 psi
